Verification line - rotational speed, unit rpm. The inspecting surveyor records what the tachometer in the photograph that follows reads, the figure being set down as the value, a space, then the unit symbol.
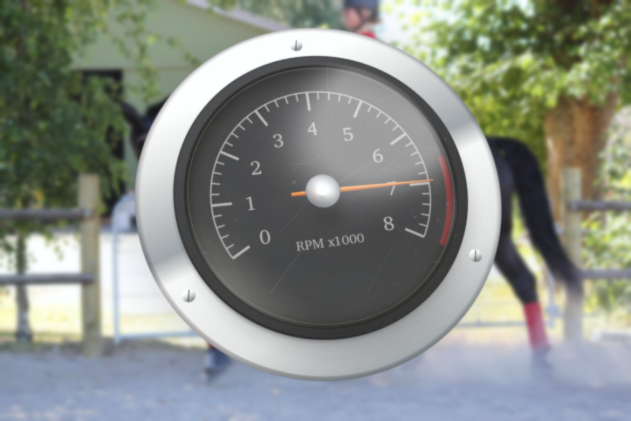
7000 rpm
